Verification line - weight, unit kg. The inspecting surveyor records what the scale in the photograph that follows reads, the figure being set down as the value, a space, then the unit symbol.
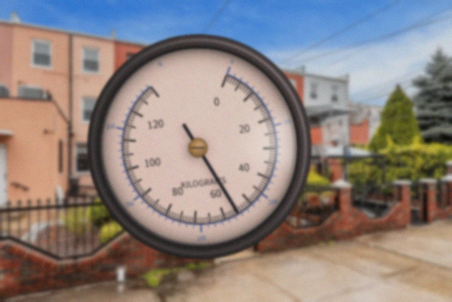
55 kg
